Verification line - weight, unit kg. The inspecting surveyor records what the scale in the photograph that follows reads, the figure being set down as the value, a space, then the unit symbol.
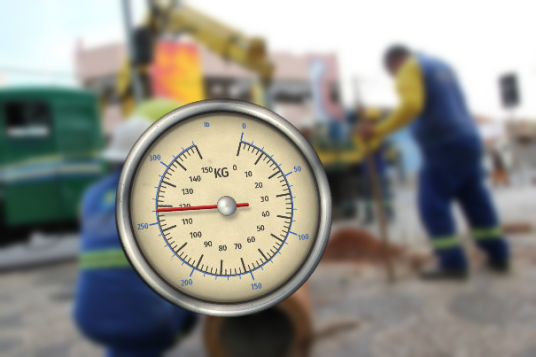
118 kg
